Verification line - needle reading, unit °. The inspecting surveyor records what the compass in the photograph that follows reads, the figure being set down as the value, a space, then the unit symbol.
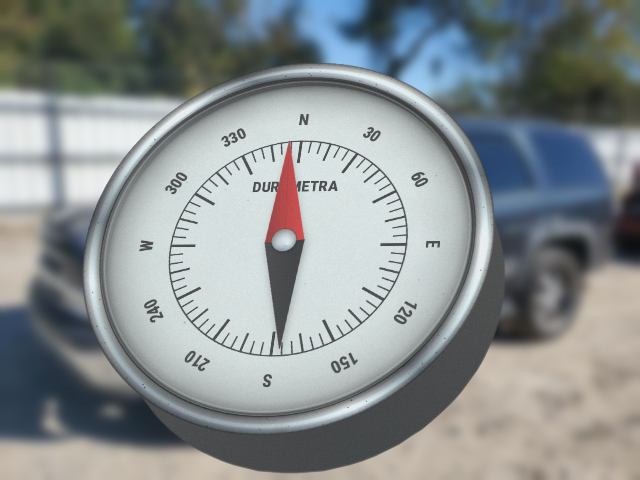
355 °
